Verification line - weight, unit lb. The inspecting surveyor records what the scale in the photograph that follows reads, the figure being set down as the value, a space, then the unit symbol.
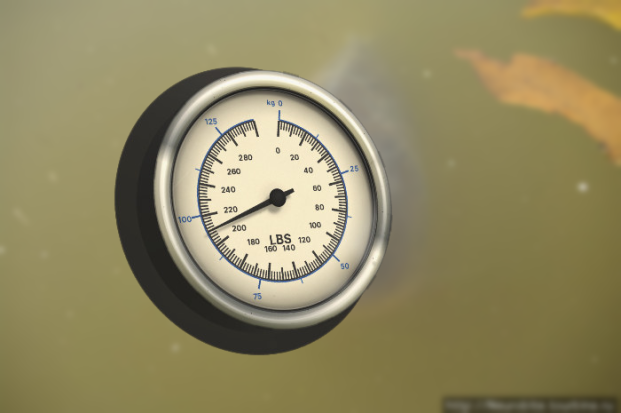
210 lb
